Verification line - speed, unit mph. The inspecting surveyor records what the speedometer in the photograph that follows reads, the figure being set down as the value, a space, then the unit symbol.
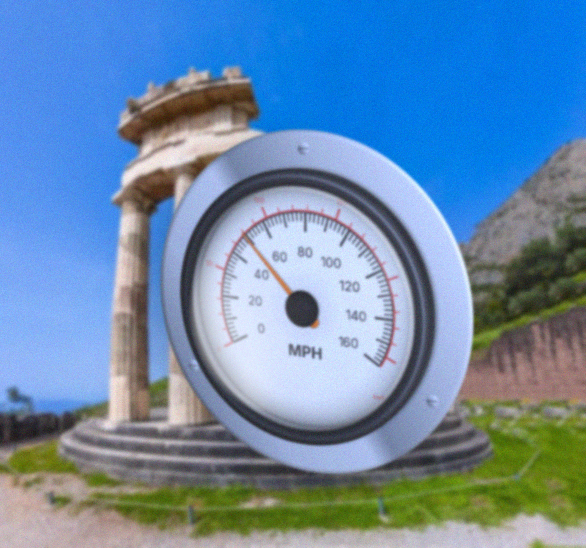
50 mph
